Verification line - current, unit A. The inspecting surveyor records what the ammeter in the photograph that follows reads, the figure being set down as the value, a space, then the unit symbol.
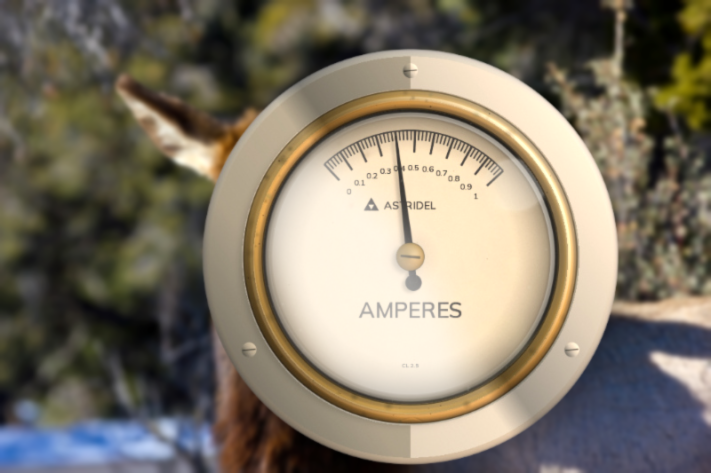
0.4 A
